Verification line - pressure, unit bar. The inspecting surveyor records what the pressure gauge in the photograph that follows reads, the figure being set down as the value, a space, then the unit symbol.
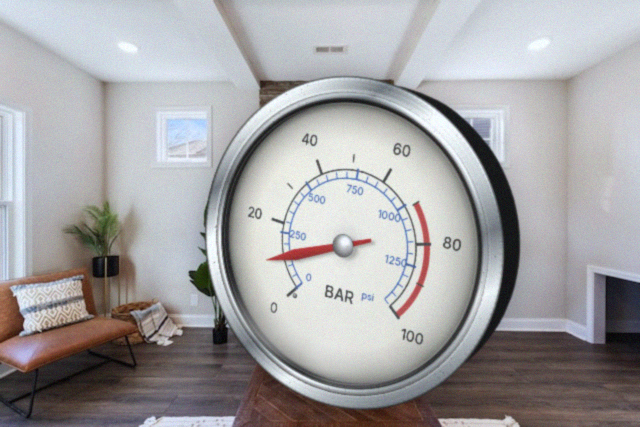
10 bar
